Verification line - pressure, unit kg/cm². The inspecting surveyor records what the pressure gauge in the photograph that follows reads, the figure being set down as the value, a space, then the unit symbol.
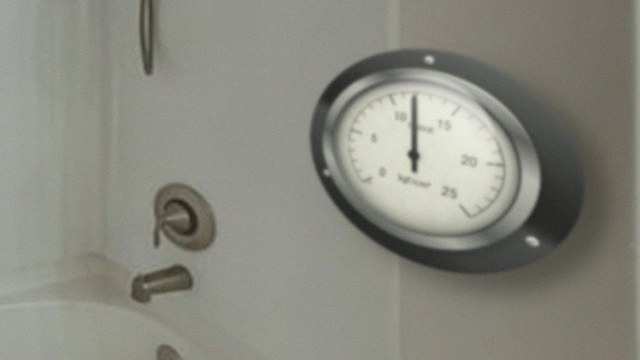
12 kg/cm²
